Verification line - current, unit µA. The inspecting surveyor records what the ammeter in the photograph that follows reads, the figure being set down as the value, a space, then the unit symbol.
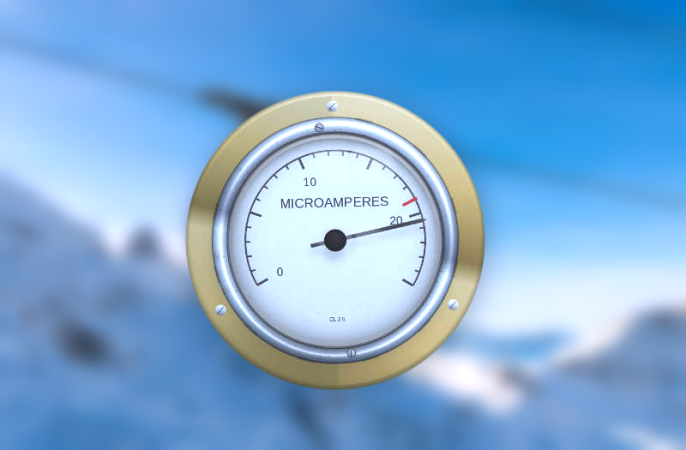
20.5 µA
